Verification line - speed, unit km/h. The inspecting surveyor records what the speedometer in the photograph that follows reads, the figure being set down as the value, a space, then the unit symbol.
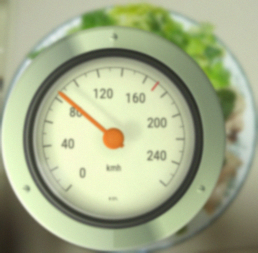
85 km/h
